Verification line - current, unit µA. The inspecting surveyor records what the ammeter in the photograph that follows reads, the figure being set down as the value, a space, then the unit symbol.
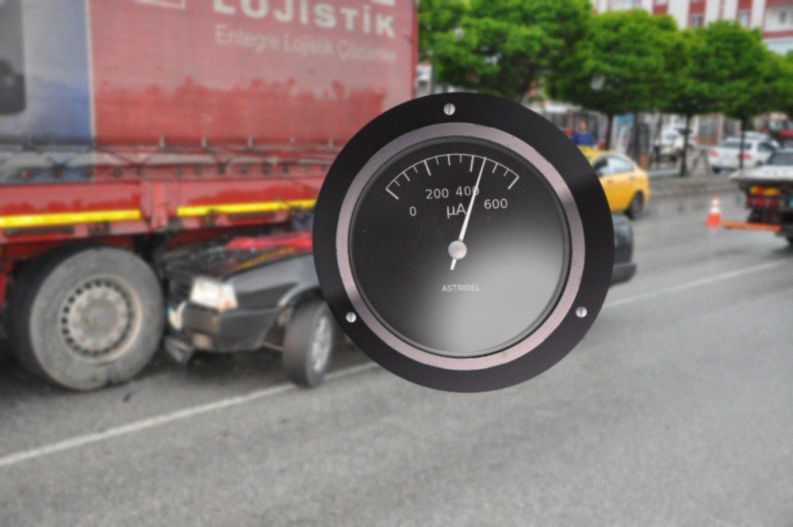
450 µA
